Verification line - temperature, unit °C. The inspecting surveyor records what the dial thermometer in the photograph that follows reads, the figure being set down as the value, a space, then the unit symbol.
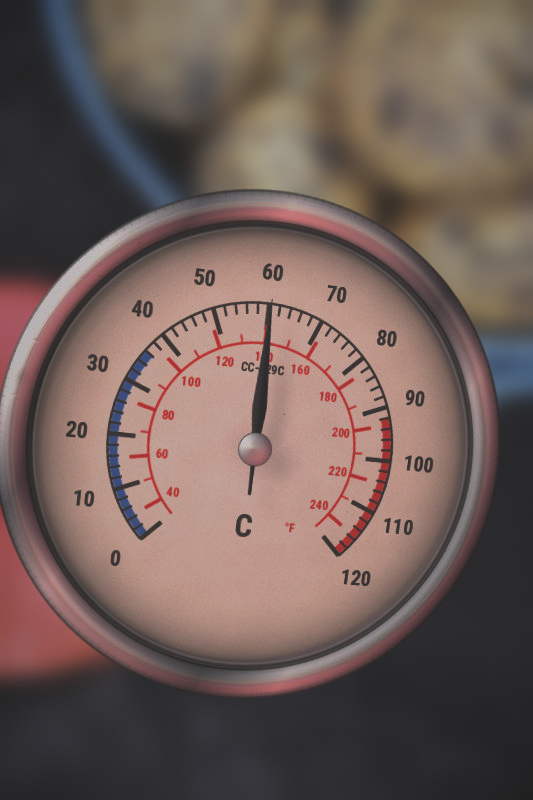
60 °C
